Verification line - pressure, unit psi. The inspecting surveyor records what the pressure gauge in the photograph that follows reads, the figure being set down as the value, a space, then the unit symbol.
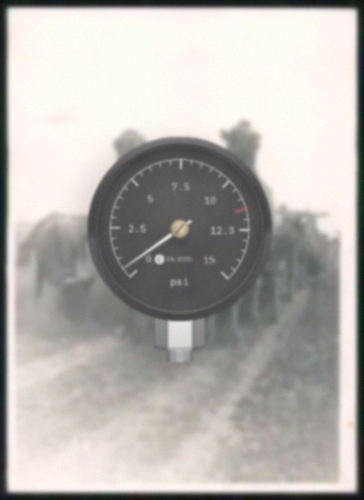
0.5 psi
